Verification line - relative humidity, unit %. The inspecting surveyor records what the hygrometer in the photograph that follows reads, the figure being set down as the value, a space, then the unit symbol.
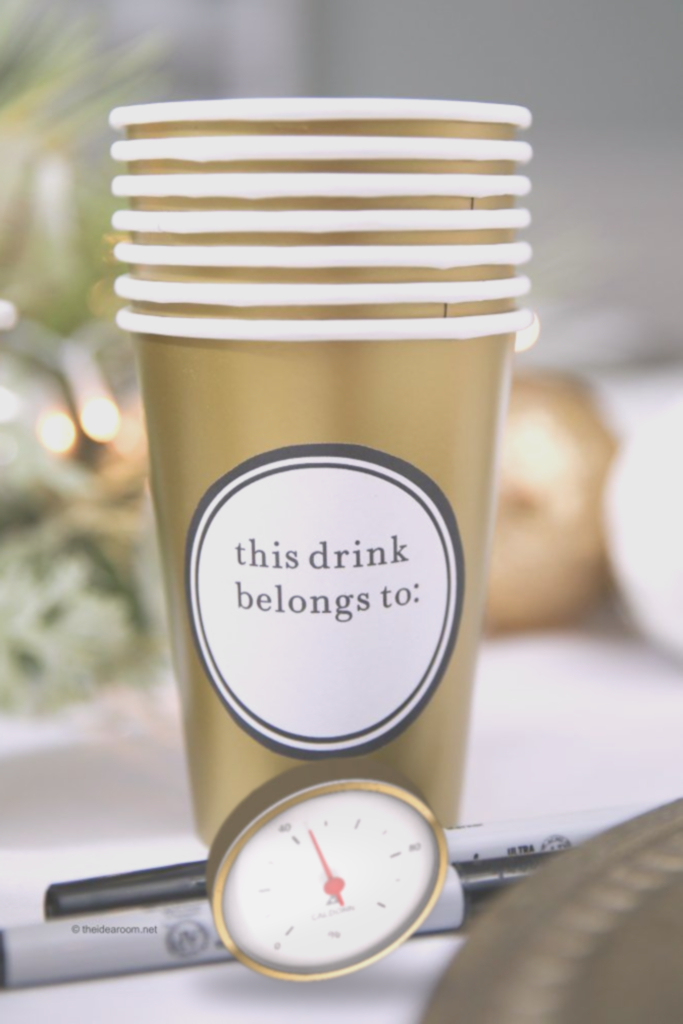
45 %
